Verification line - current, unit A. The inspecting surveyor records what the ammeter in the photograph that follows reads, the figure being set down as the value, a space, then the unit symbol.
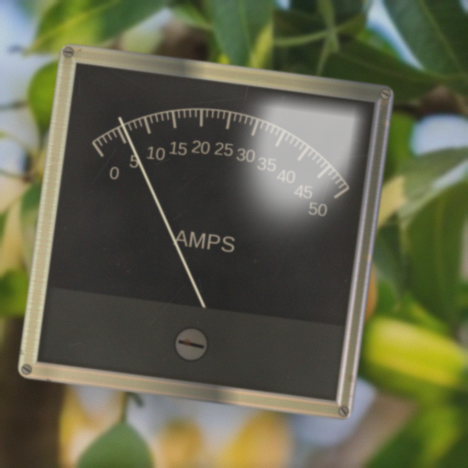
6 A
